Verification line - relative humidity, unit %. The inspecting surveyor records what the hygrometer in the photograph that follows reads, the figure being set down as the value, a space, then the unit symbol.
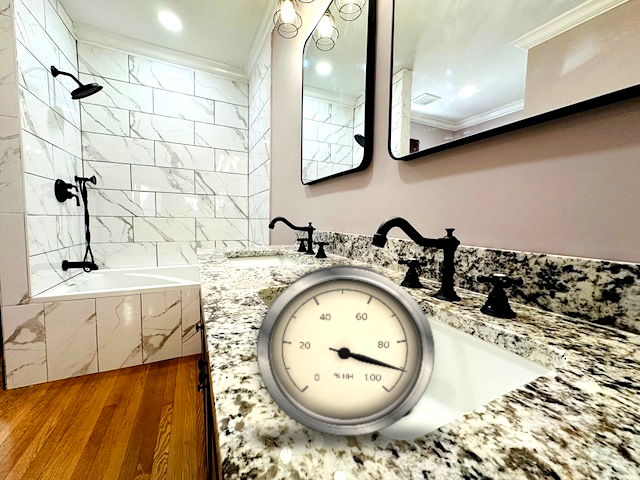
90 %
